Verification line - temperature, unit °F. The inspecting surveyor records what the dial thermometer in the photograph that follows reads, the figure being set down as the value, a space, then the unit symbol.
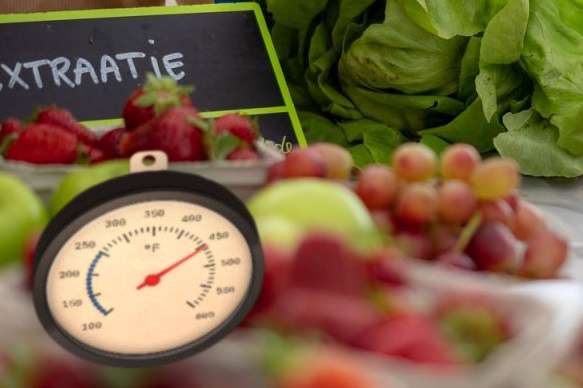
450 °F
